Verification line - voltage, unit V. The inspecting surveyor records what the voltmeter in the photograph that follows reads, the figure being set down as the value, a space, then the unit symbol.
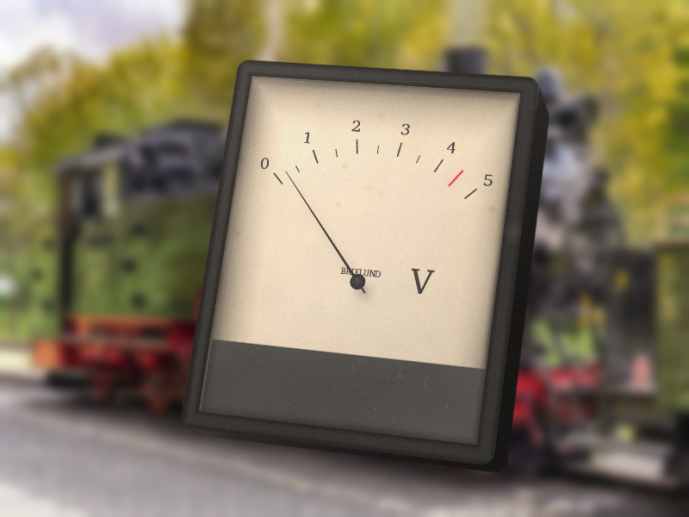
0.25 V
